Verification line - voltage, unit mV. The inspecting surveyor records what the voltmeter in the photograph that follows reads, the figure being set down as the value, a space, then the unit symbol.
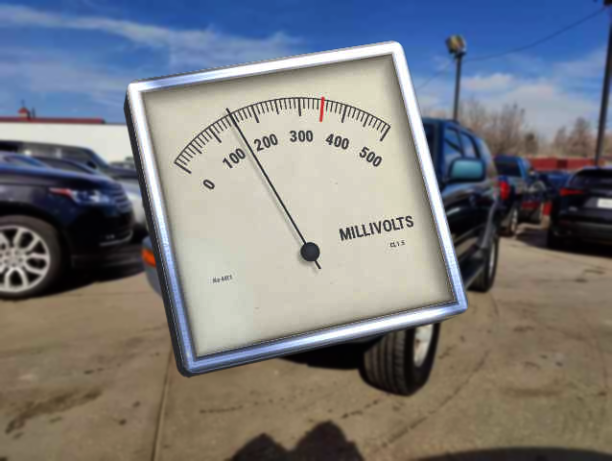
150 mV
